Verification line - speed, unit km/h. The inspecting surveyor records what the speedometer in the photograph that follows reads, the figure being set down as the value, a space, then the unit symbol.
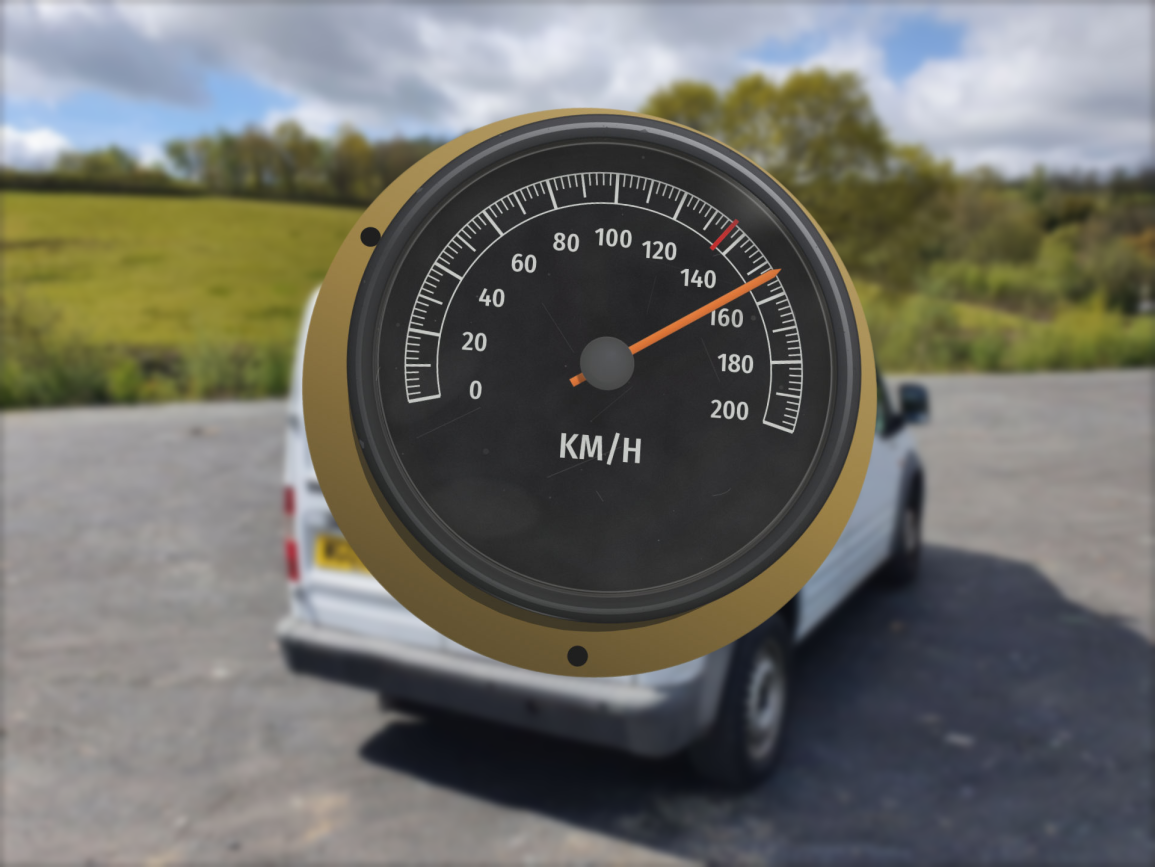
154 km/h
